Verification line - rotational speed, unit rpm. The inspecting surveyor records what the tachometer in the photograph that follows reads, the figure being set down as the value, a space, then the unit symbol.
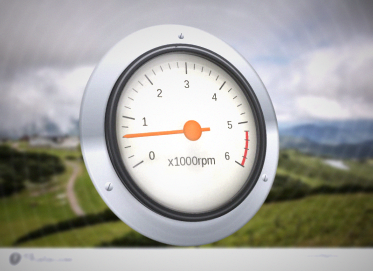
600 rpm
